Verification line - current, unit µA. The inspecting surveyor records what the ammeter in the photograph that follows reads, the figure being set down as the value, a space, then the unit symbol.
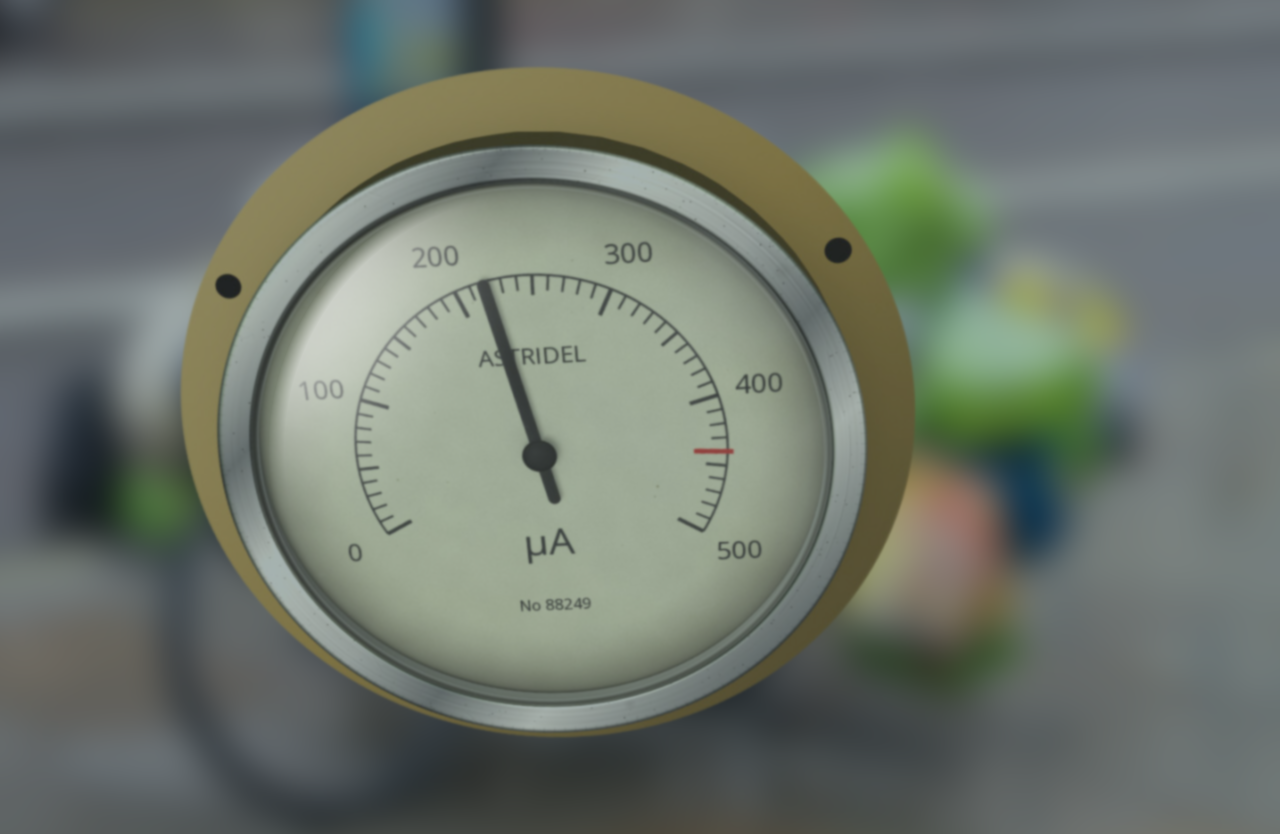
220 µA
